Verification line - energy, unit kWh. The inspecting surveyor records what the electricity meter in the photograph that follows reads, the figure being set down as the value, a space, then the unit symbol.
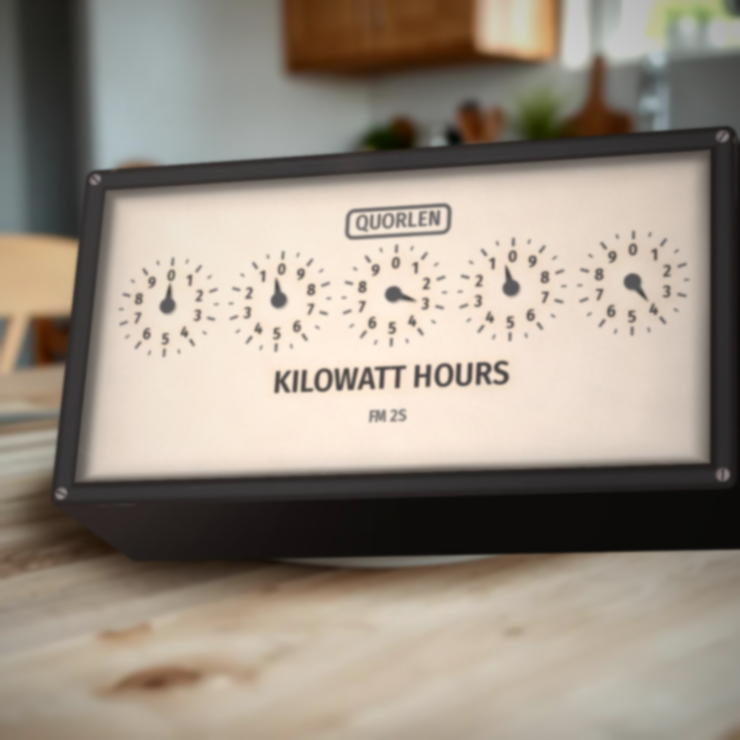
304 kWh
